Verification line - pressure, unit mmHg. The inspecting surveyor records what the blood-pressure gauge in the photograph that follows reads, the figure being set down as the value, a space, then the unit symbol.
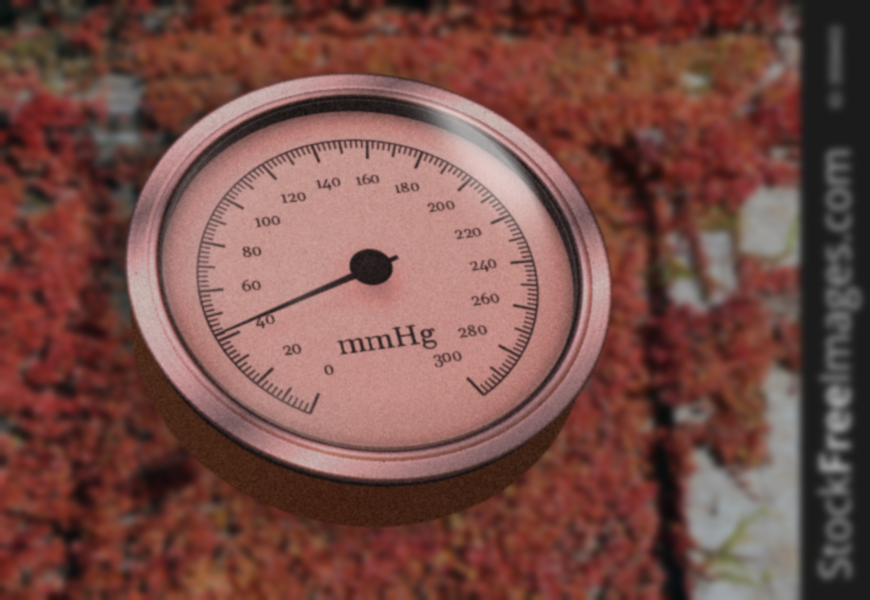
40 mmHg
